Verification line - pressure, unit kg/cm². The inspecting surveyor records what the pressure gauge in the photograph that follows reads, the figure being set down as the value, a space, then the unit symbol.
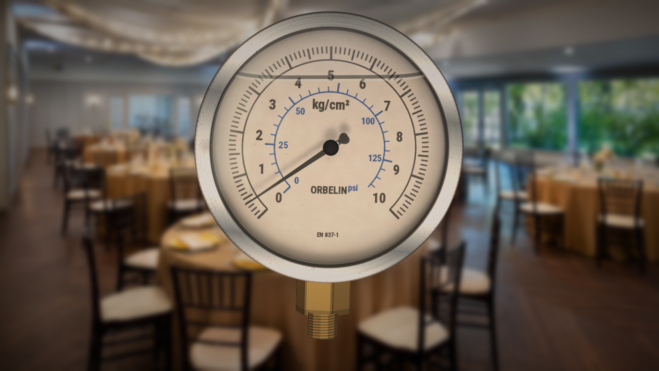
0.4 kg/cm²
